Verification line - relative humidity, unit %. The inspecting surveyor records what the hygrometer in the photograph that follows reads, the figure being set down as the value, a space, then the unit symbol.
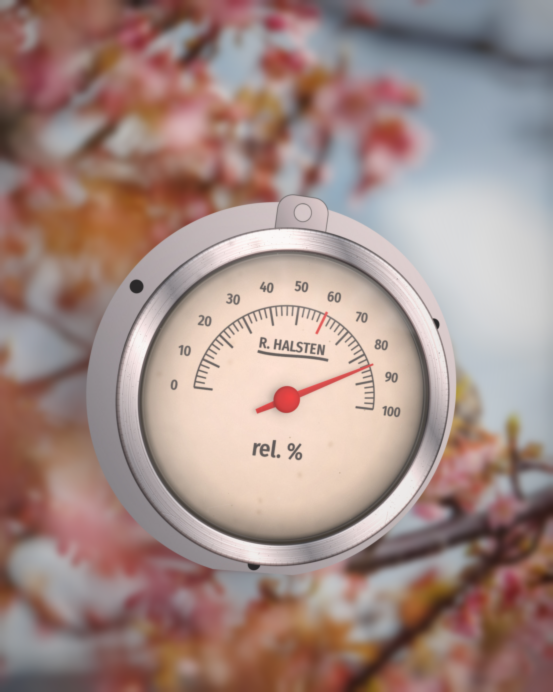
84 %
